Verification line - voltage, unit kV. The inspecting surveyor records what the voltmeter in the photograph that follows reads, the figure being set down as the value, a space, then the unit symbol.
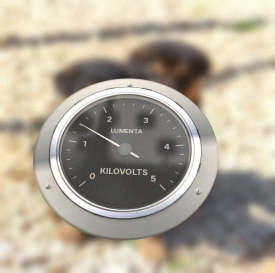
1.4 kV
